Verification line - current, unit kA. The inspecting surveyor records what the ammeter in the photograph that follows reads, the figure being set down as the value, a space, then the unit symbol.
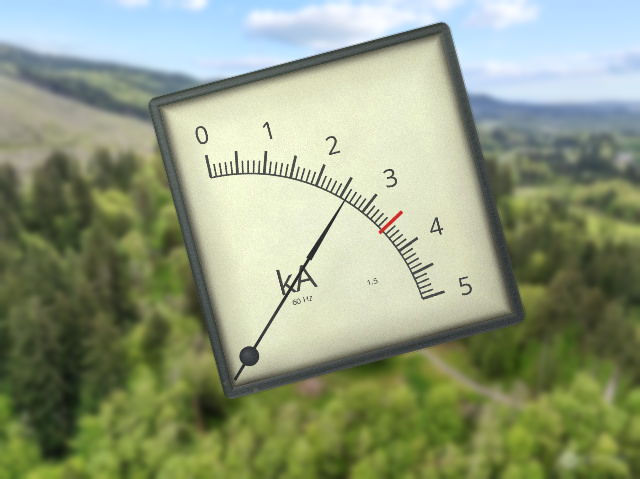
2.6 kA
